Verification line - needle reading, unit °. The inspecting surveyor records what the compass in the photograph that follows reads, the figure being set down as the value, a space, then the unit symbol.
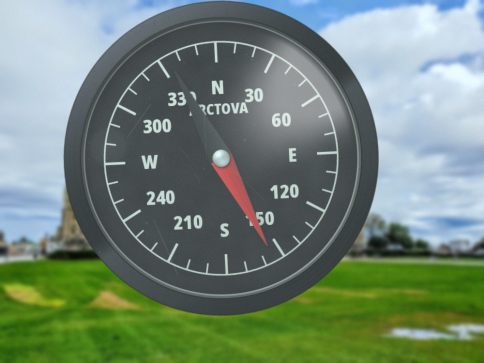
155 °
